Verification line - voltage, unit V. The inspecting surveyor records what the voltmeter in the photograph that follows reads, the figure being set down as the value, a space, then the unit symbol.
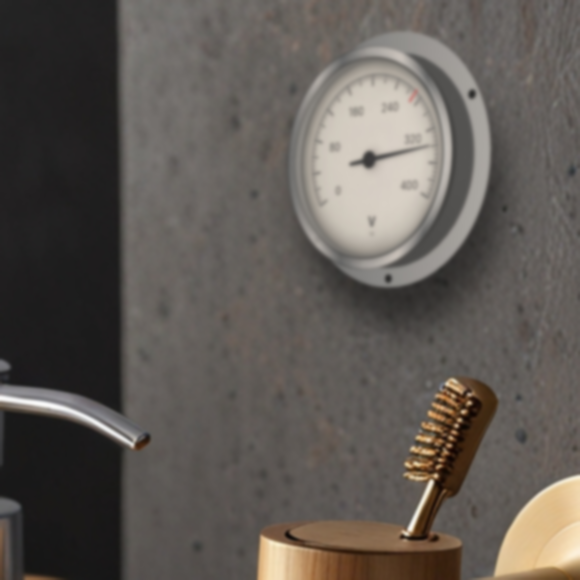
340 V
